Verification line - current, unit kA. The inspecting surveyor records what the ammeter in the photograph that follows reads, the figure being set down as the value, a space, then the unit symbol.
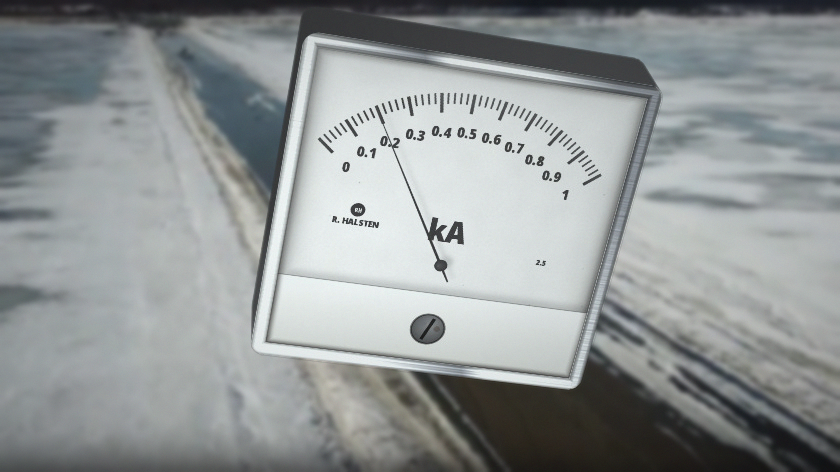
0.2 kA
